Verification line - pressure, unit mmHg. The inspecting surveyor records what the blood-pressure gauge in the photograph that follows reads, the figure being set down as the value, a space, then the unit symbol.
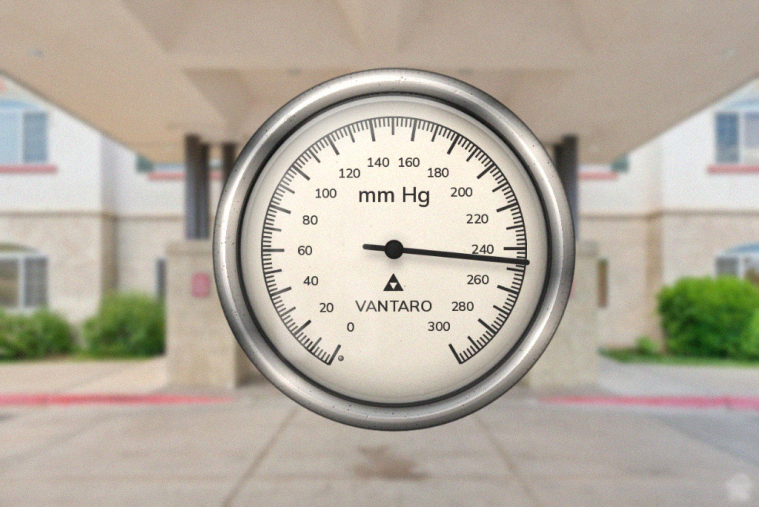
246 mmHg
